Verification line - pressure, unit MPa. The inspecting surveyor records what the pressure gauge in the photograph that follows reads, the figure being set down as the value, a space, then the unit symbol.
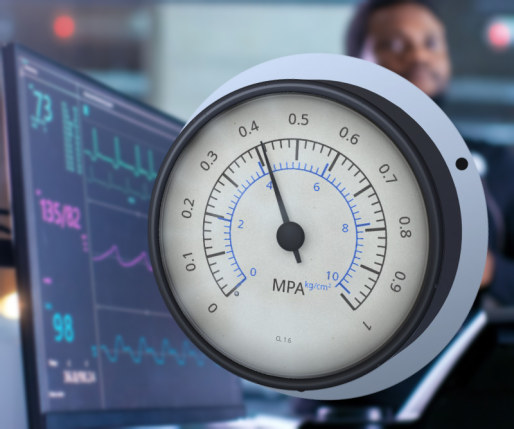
0.42 MPa
